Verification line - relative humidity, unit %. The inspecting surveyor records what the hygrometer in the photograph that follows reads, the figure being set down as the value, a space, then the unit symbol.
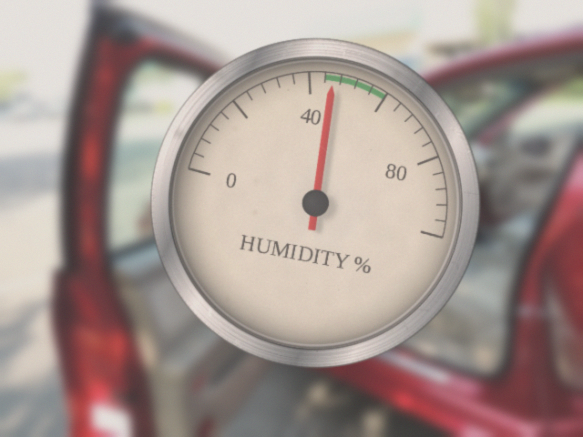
46 %
